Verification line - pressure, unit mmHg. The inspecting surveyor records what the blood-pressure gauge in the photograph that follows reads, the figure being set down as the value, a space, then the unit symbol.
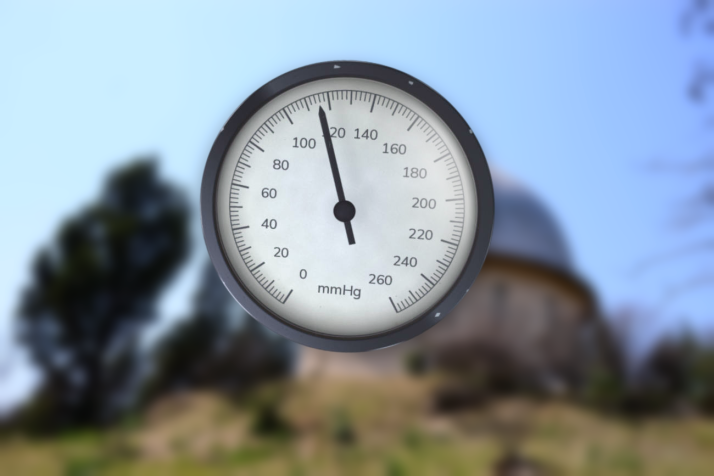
116 mmHg
